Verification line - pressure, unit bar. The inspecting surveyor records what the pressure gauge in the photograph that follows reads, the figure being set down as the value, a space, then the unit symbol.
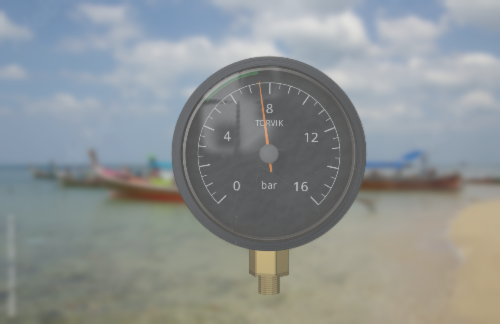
7.5 bar
